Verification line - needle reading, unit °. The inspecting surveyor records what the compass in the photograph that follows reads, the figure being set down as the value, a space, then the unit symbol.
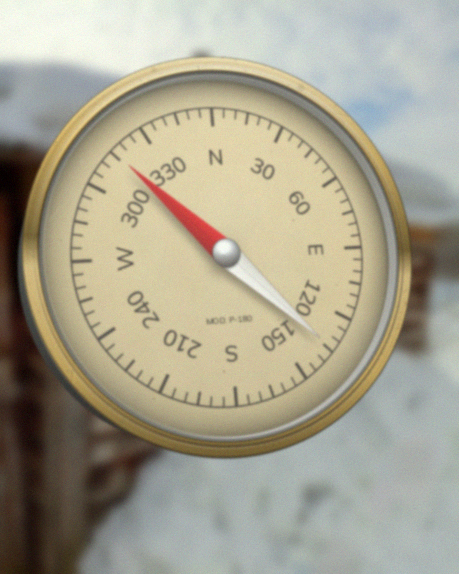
315 °
